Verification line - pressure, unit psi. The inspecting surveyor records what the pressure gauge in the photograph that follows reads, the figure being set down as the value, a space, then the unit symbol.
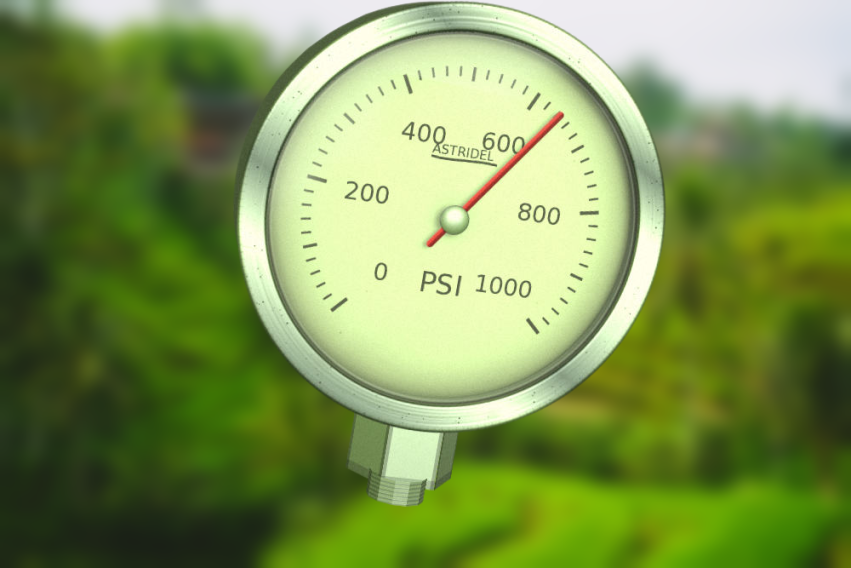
640 psi
